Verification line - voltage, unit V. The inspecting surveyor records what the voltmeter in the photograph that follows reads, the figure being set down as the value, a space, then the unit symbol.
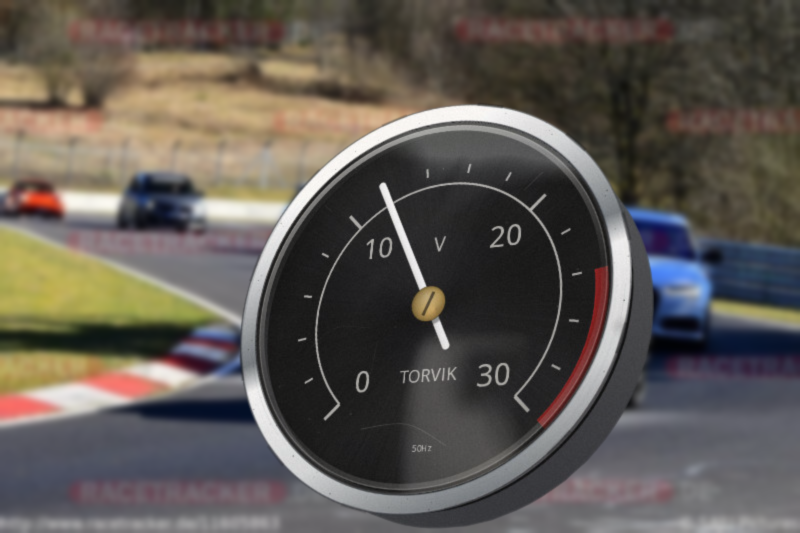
12 V
